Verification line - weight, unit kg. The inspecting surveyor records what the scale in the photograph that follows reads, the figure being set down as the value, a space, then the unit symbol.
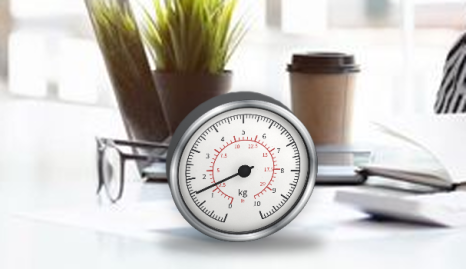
1.5 kg
